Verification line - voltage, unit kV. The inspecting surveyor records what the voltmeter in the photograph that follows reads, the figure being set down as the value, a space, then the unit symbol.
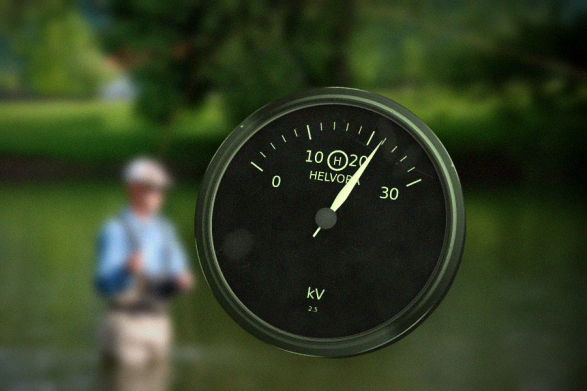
22 kV
